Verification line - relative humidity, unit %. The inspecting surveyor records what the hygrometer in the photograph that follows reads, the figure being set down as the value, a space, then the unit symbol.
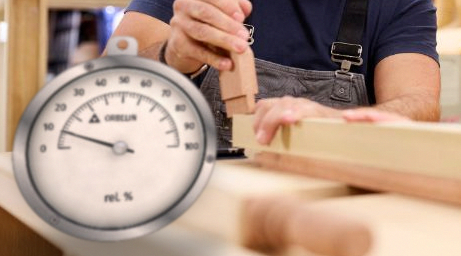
10 %
